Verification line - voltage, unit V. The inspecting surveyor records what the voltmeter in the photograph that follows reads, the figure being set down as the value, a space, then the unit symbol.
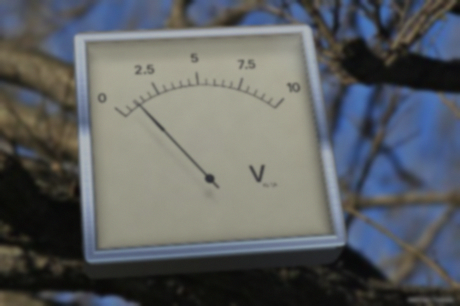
1 V
